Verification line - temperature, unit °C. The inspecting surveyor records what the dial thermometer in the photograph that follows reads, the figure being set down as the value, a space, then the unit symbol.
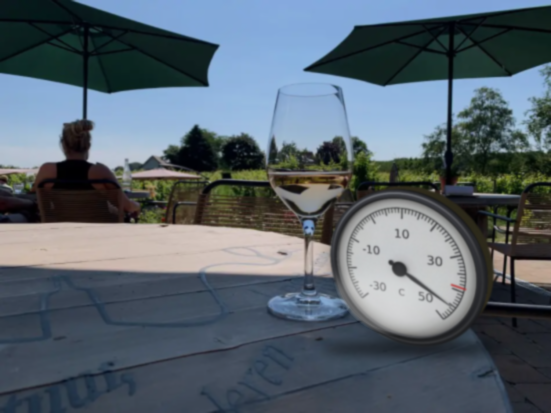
45 °C
